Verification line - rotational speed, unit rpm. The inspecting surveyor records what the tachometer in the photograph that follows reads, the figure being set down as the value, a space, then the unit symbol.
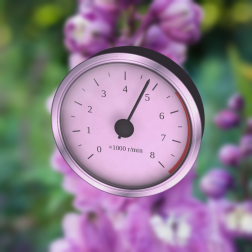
4750 rpm
